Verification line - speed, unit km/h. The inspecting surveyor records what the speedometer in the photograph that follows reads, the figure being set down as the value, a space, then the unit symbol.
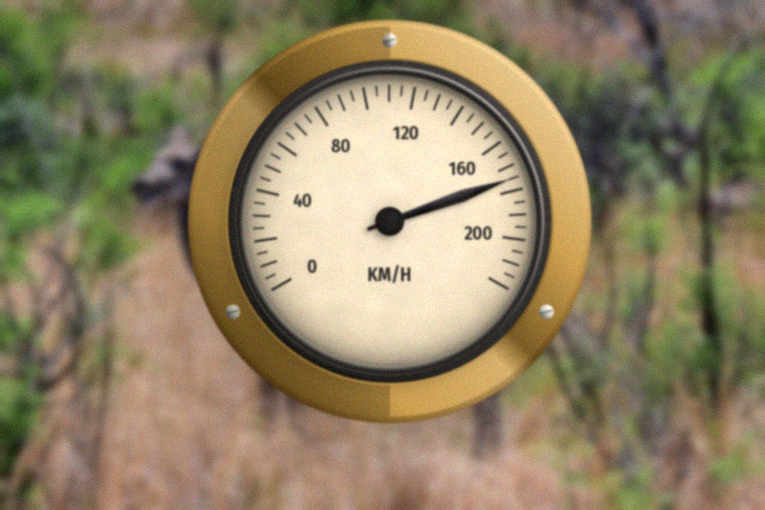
175 km/h
